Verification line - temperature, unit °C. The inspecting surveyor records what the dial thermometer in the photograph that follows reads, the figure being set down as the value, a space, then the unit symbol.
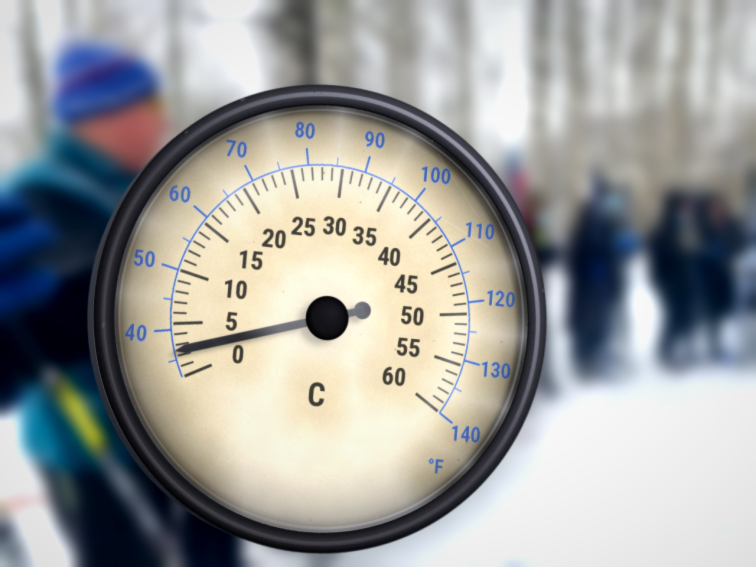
2.5 °C
